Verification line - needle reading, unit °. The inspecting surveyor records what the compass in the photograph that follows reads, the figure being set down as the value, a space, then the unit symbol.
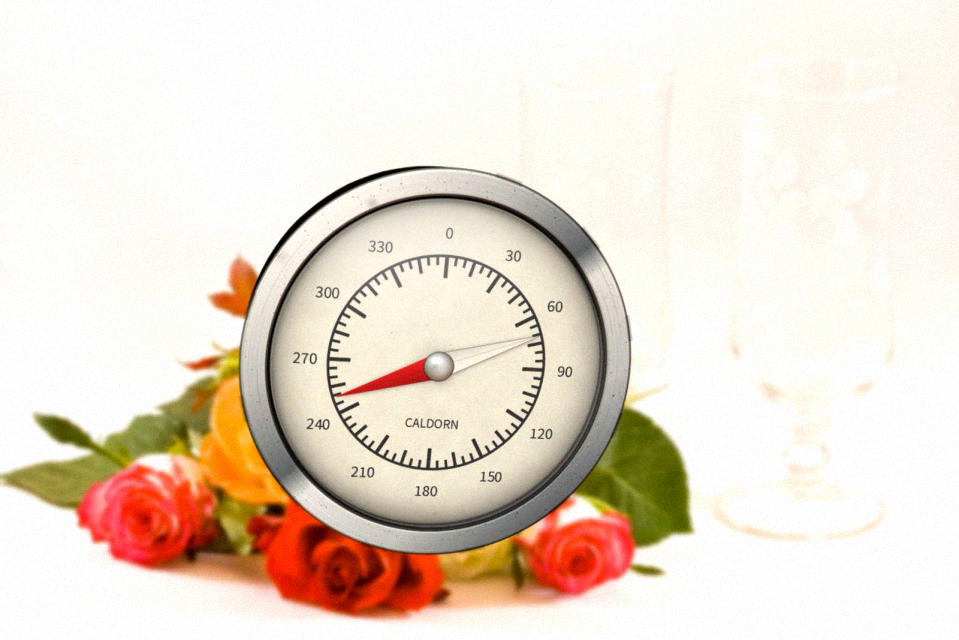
250 °
